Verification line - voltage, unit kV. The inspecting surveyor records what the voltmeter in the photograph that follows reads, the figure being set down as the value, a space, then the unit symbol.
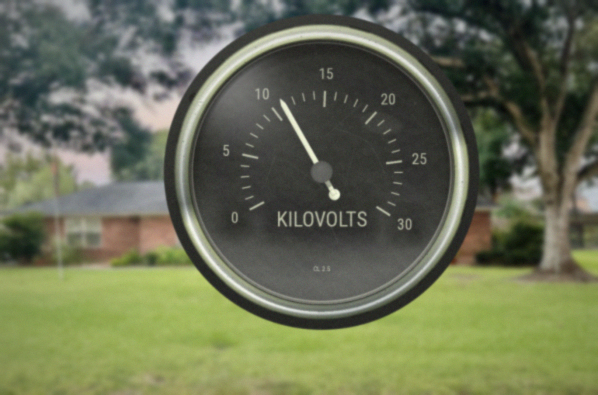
11 kV
